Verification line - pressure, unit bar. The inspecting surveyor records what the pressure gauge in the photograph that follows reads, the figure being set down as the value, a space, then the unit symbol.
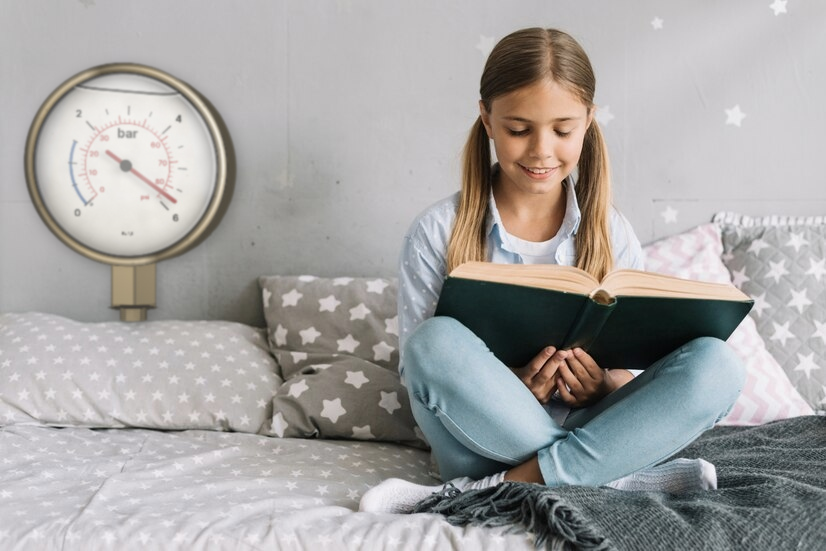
5.75 bar
